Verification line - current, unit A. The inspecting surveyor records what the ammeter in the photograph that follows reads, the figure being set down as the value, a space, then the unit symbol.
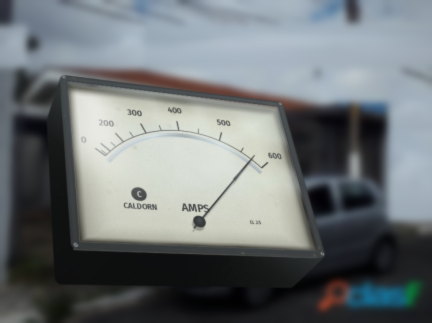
575 A
